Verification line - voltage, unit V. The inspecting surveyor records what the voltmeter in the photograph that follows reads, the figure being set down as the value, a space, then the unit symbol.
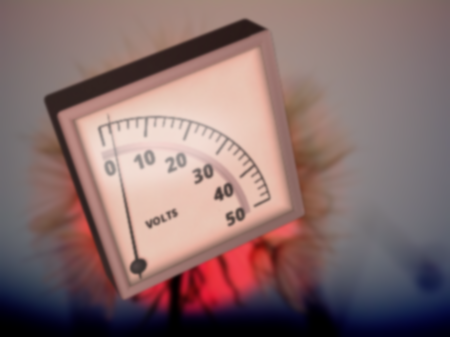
2 V
